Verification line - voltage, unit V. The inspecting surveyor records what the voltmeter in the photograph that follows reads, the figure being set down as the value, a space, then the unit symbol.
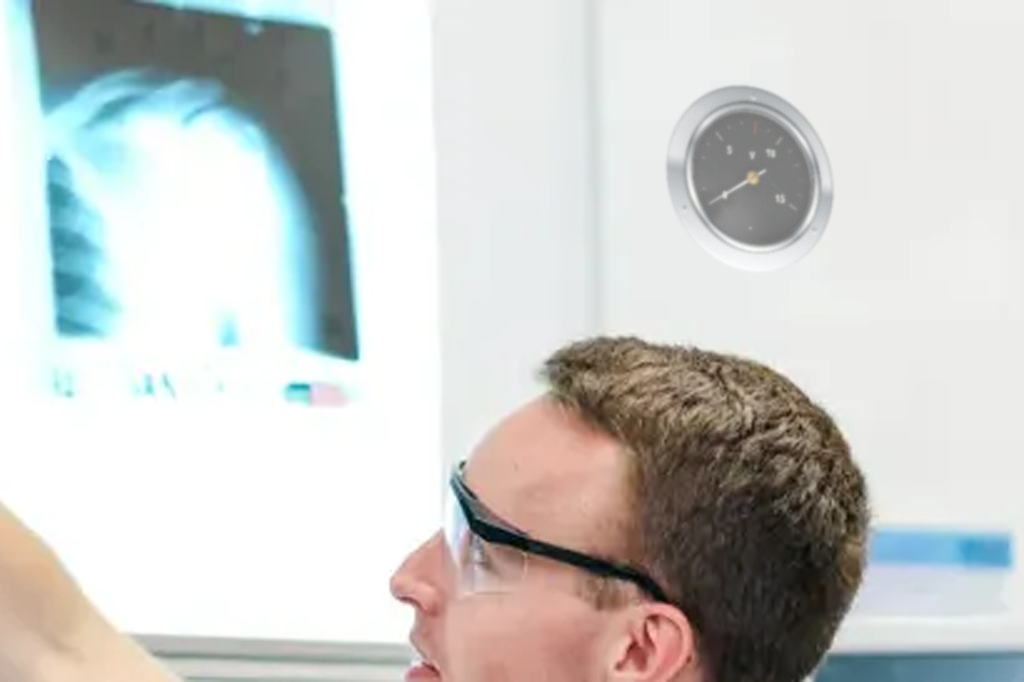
0 V
